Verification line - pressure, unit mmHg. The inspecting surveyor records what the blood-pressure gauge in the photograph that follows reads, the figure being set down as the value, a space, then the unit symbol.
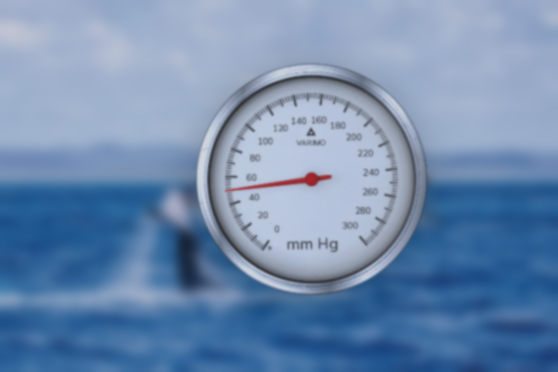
50 mmHg
